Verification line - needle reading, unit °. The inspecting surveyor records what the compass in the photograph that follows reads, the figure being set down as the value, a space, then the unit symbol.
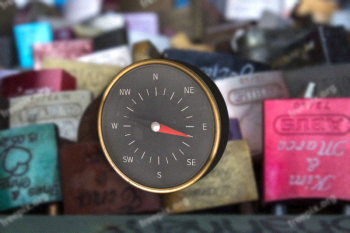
105 °
